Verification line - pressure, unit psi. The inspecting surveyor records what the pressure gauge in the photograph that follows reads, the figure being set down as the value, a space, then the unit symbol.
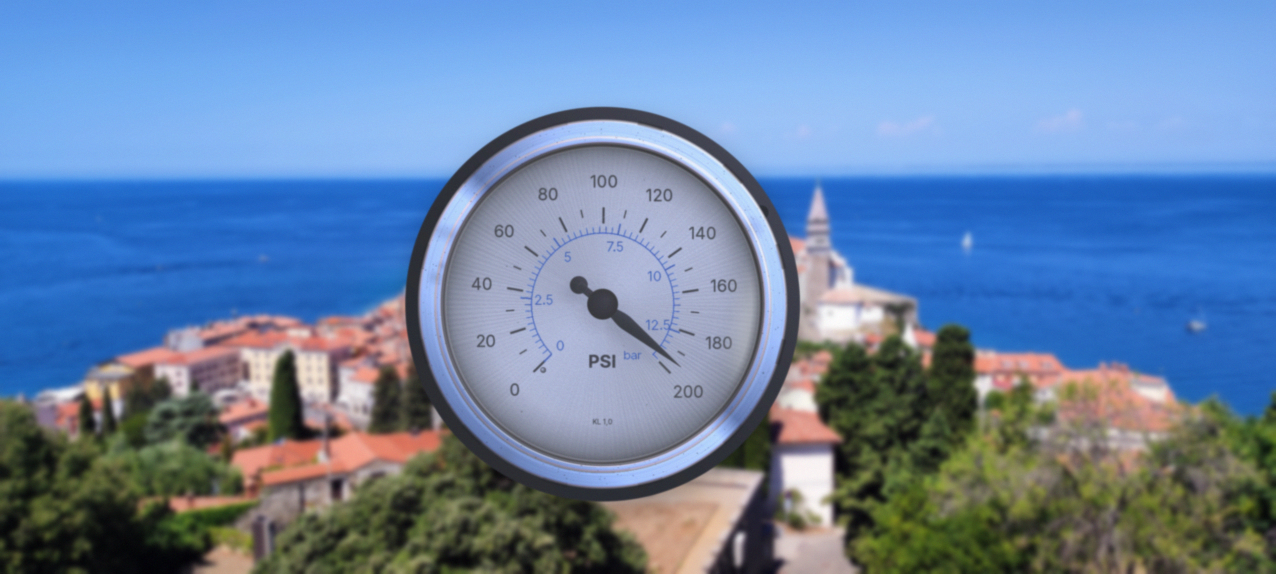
195 psi
